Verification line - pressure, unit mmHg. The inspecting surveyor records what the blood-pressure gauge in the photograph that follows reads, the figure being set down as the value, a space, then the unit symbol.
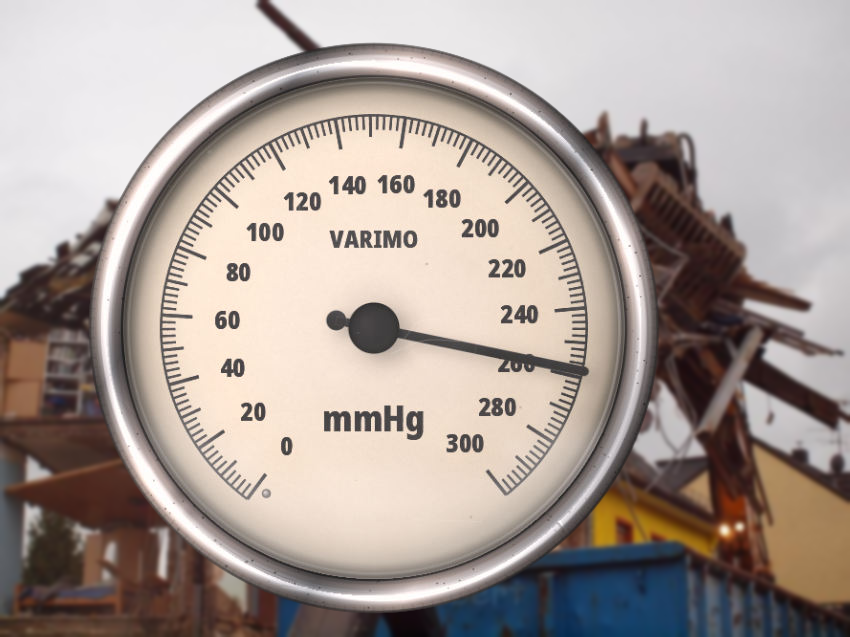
258 mmHg
